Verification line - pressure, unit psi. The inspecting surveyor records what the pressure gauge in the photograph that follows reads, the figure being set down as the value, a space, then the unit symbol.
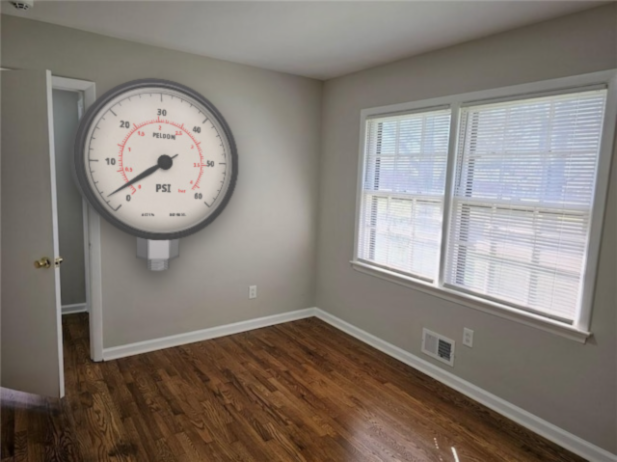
3 psi
